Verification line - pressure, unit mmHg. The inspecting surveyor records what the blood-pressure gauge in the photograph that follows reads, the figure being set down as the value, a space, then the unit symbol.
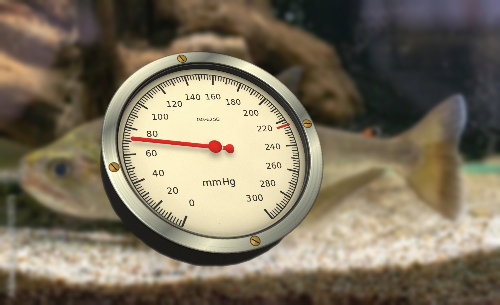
70 mmHg
